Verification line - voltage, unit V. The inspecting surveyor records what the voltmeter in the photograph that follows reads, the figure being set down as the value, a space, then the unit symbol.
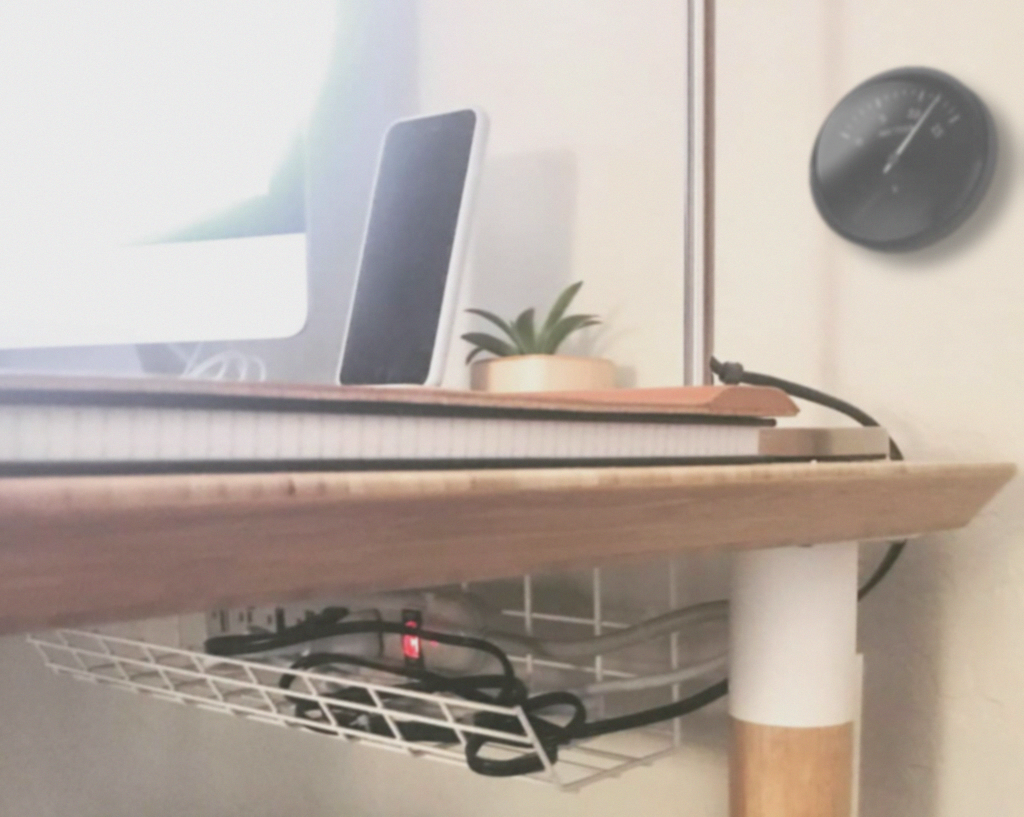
12 V
